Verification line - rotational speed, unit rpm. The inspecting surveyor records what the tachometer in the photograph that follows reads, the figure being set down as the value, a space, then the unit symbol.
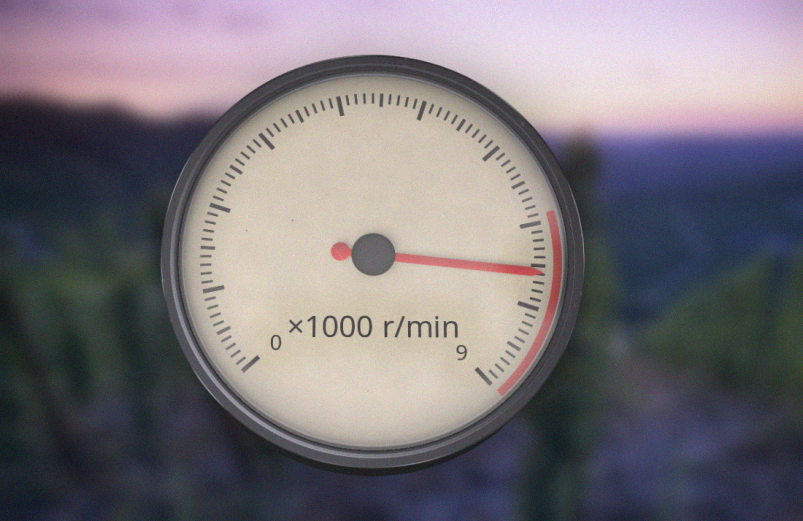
7600 rpm
